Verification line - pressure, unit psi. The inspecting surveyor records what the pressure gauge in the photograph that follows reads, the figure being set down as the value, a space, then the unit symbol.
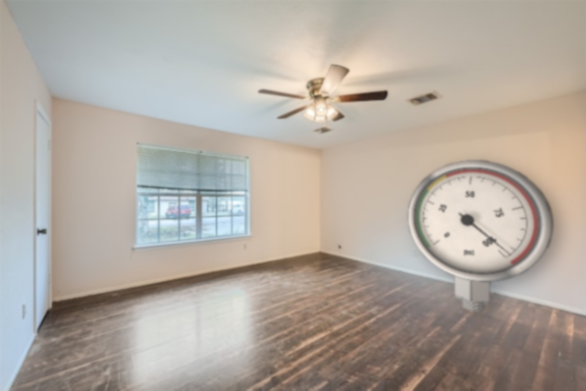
97.5 psi
